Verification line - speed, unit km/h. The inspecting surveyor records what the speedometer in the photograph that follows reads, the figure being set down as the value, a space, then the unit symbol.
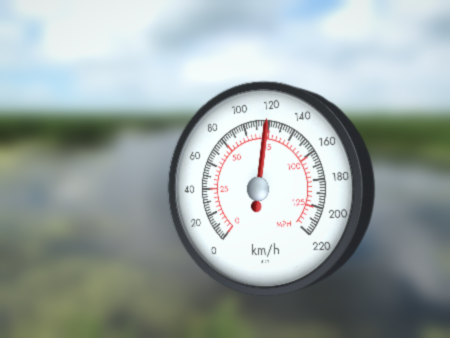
120 km/h
